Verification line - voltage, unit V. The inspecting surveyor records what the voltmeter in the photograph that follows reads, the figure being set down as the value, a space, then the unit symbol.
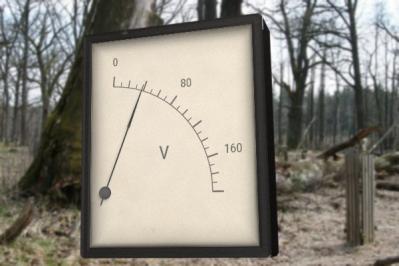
40 V
